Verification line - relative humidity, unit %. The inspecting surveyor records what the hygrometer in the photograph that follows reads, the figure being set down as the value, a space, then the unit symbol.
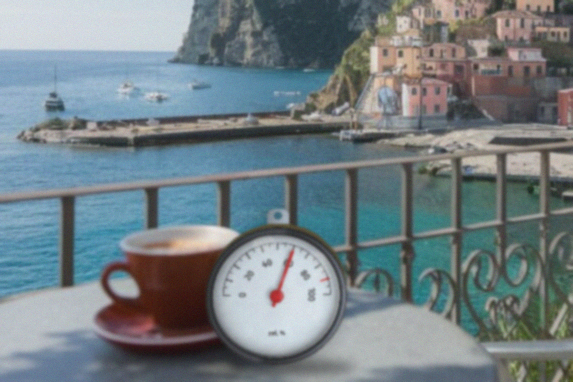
60 %
